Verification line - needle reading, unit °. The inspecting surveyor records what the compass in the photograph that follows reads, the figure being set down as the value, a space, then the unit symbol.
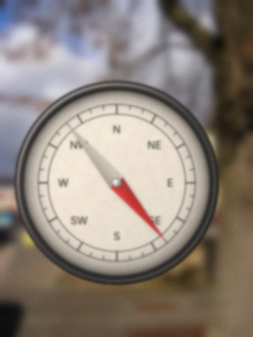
140 °
